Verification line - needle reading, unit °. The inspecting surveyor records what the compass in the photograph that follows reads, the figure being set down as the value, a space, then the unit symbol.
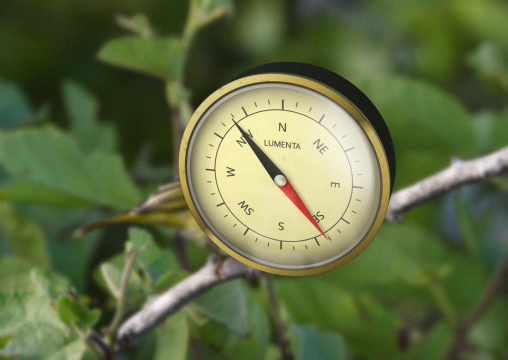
140 °
